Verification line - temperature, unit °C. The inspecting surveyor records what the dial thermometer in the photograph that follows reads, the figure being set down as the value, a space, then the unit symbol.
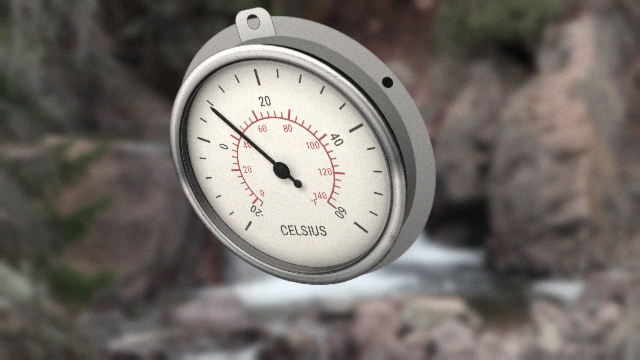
8 °C
